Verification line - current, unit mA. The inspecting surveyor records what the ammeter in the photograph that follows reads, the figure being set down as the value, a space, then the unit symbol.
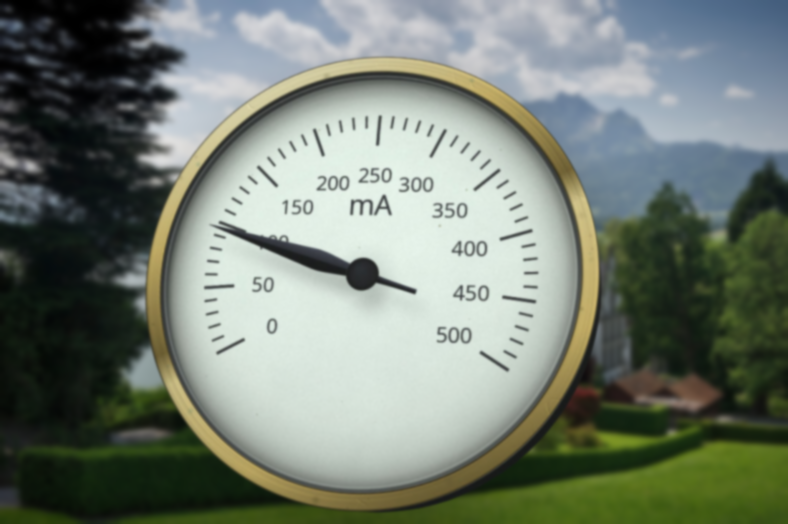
95 mA
